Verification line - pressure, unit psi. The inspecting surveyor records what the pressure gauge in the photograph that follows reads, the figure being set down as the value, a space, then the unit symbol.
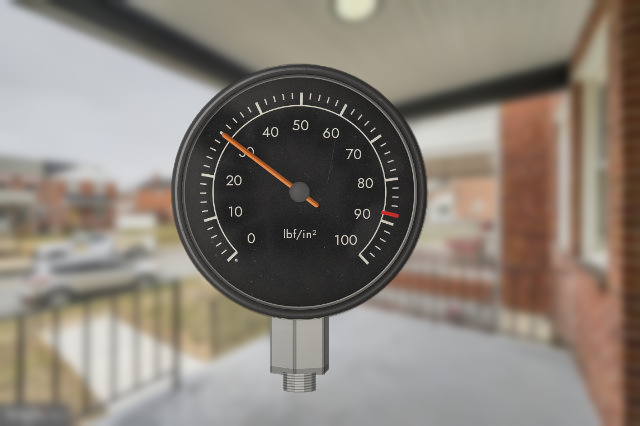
30 psi
